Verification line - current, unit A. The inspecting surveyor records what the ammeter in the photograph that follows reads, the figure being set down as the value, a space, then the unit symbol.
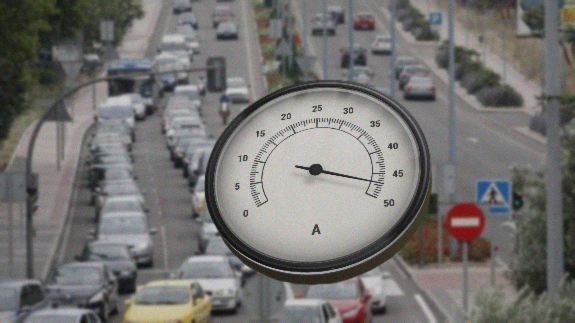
47.5 A
